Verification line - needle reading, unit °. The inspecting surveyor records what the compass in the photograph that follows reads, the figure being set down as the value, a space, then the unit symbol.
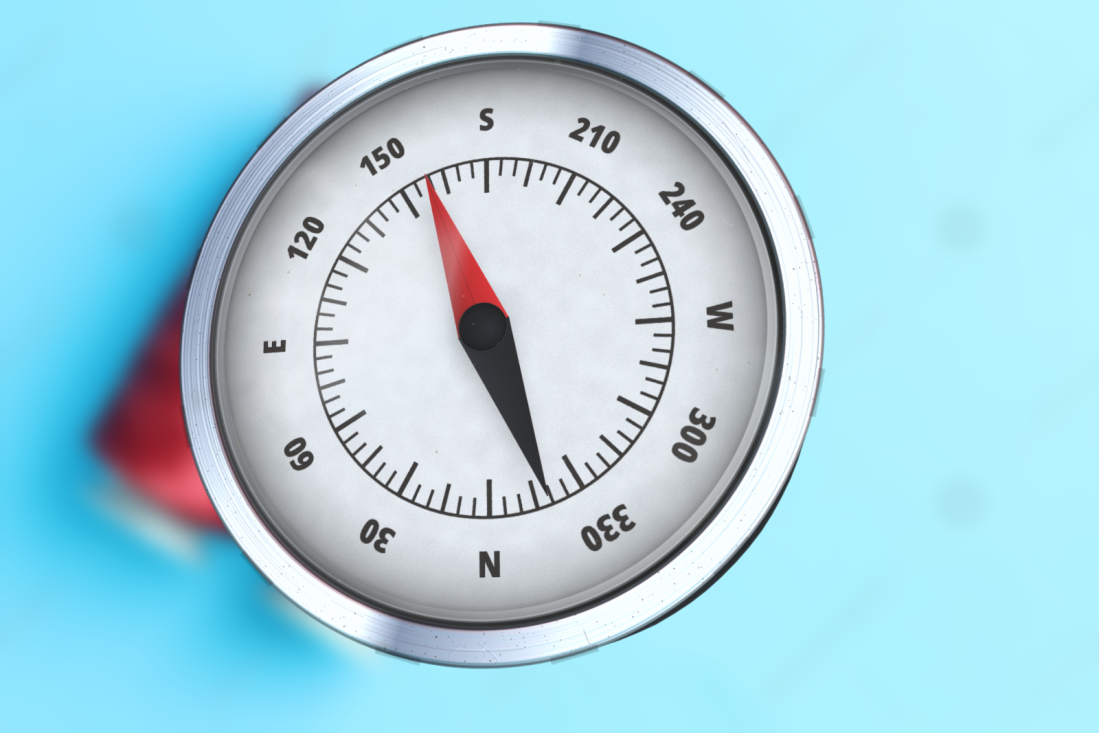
160 °
